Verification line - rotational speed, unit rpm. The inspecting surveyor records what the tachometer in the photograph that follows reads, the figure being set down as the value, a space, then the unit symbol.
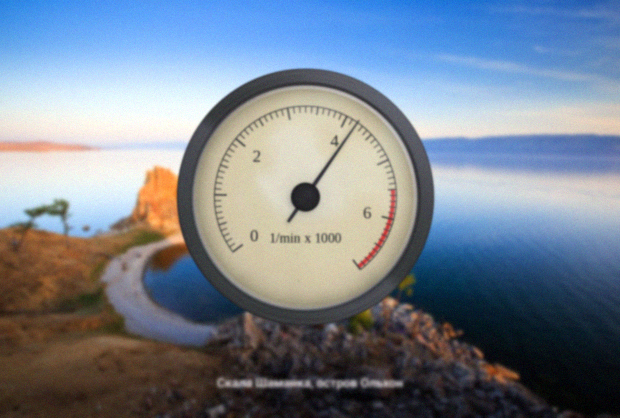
4200 rpm
